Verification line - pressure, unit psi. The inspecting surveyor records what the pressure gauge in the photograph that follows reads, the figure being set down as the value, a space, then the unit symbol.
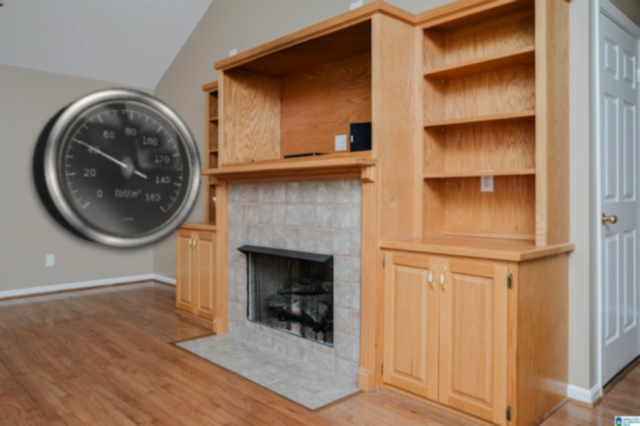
40 psi
